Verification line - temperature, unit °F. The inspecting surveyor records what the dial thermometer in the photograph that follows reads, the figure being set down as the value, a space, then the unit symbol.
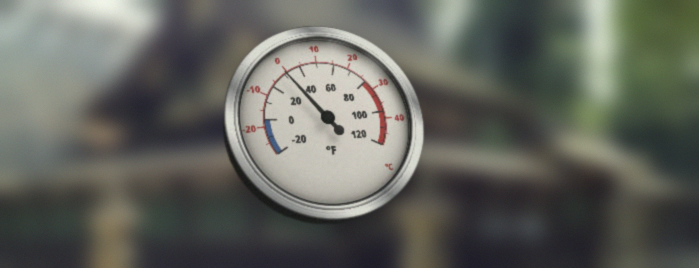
30 °F
